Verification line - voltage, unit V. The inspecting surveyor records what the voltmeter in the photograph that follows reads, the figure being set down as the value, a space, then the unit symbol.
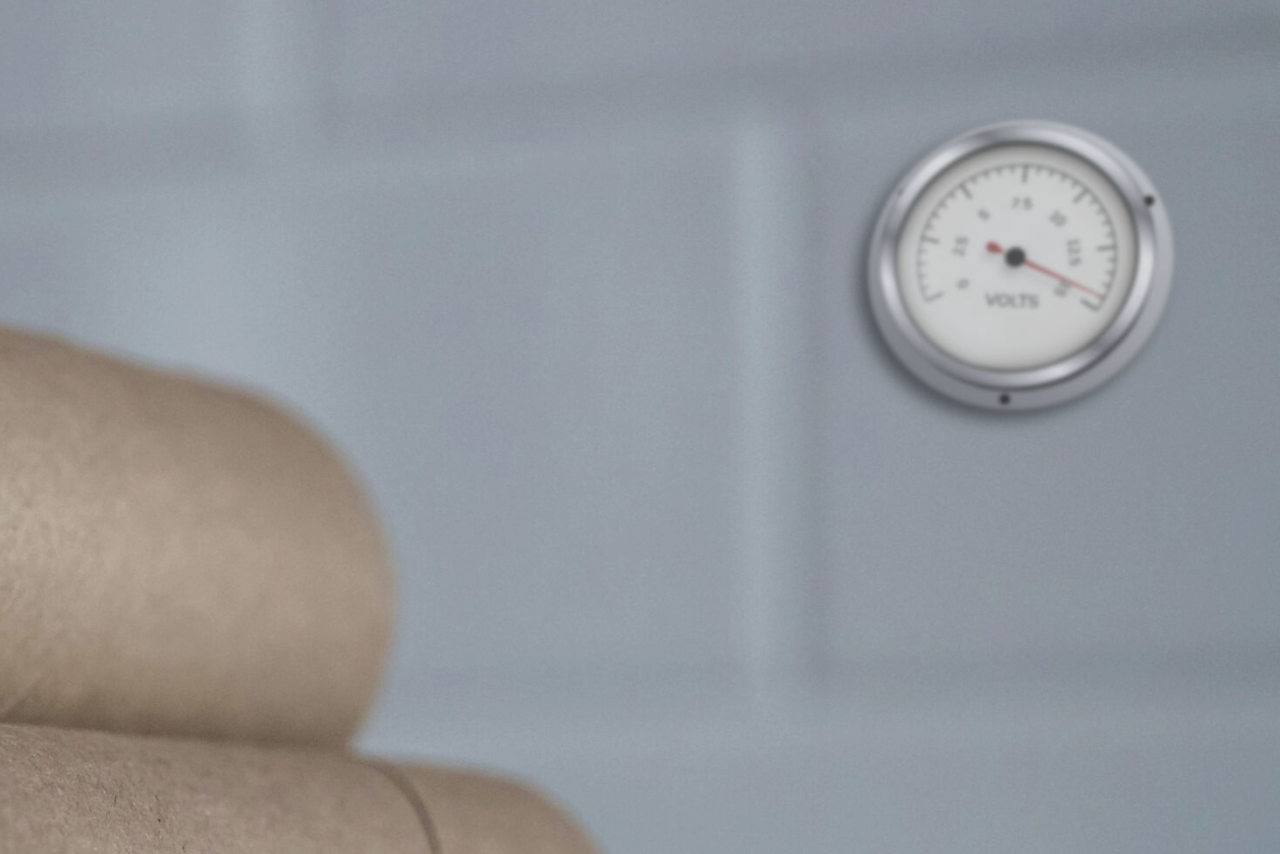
14.5 V
